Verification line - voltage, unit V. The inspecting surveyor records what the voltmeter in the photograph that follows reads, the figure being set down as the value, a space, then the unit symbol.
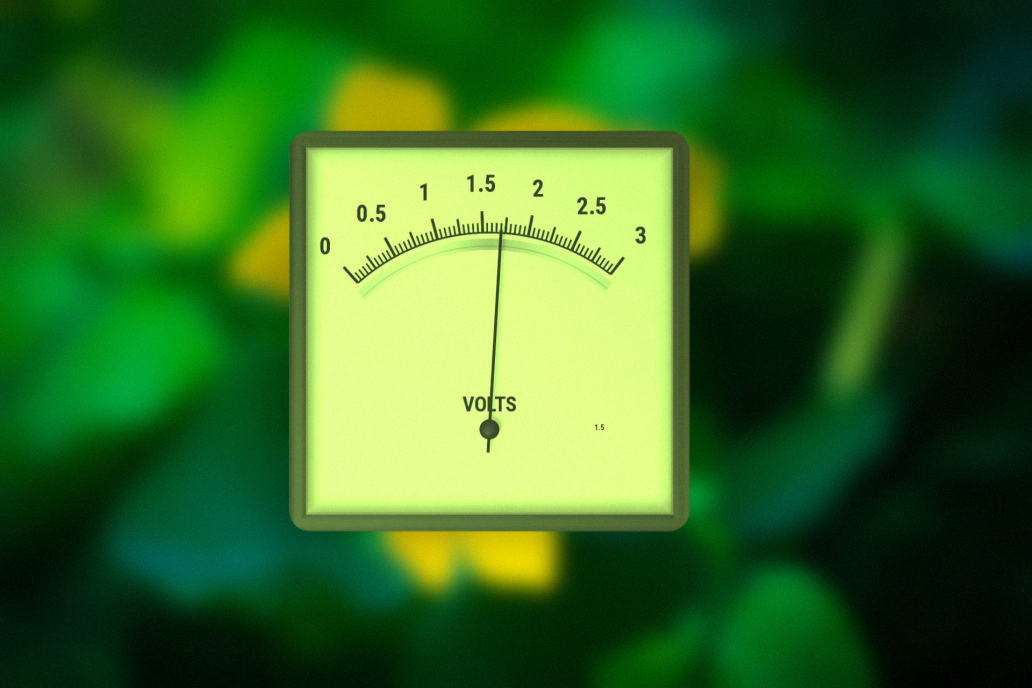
1.7 V
